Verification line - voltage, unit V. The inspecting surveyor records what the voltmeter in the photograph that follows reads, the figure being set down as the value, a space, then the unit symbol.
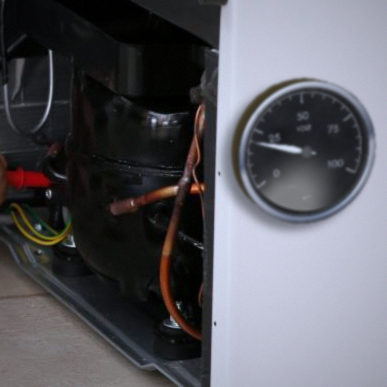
20 V
